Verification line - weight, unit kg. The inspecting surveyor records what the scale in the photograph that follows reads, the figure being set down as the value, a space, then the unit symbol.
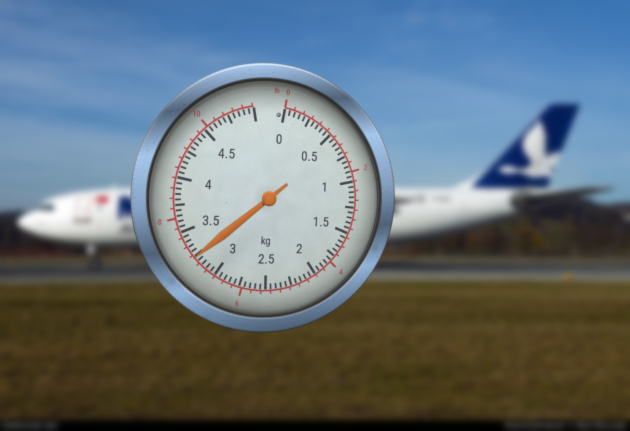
3.25 kg
